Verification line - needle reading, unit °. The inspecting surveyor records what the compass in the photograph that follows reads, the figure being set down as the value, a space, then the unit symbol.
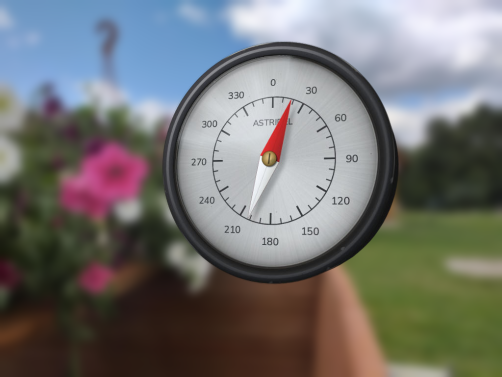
20 °
